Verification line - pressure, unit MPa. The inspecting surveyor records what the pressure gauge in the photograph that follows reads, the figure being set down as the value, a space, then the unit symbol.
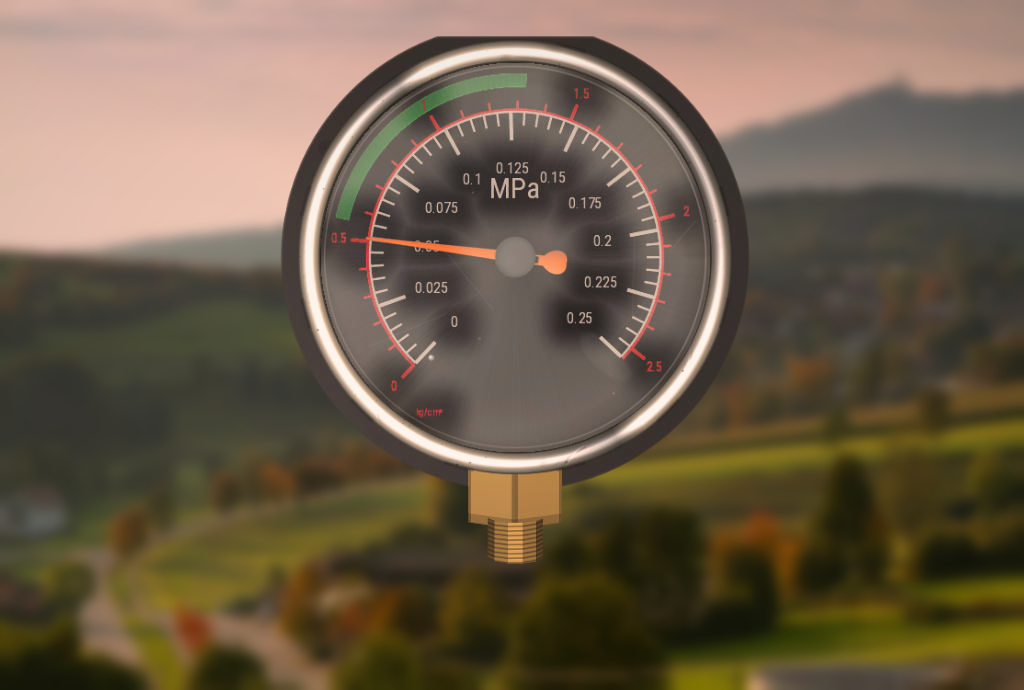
0.05 MPa
